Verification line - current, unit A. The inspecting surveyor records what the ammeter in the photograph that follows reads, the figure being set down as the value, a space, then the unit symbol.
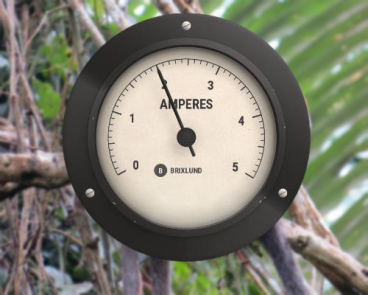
2 A
